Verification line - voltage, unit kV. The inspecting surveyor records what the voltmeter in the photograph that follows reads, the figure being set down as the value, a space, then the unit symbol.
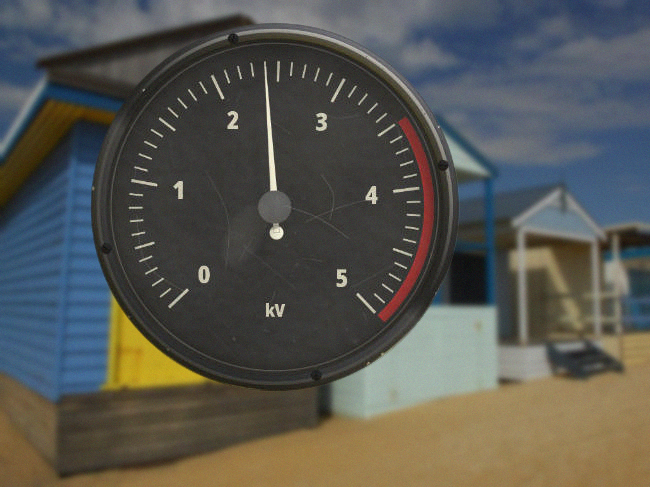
2.4 kV
